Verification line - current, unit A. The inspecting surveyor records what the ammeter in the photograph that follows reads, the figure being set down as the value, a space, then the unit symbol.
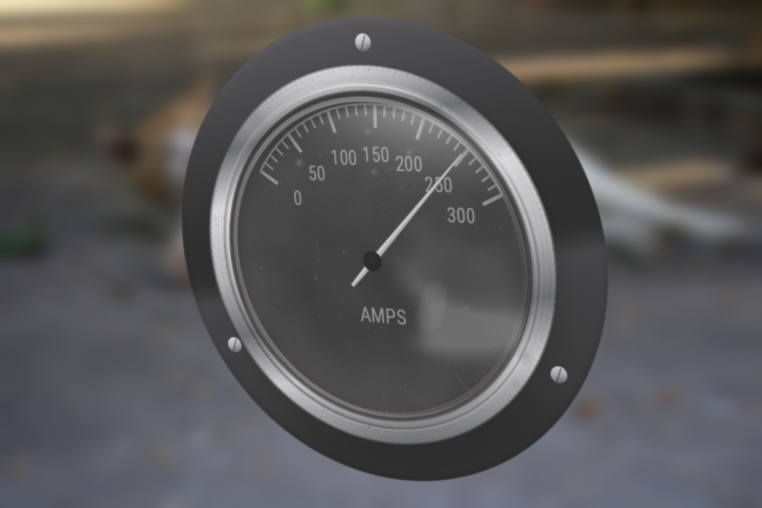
250 A
